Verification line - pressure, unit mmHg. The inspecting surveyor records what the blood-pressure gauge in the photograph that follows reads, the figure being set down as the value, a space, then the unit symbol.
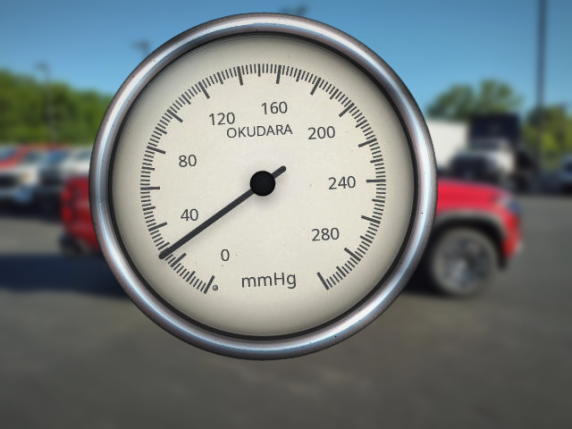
26 mmHg
